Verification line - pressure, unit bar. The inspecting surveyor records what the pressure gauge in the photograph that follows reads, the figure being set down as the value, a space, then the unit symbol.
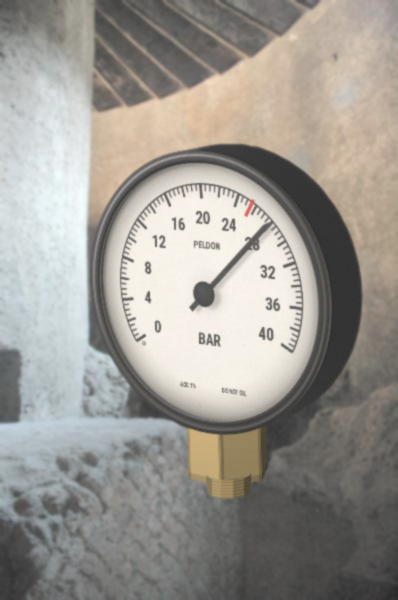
28 bar
